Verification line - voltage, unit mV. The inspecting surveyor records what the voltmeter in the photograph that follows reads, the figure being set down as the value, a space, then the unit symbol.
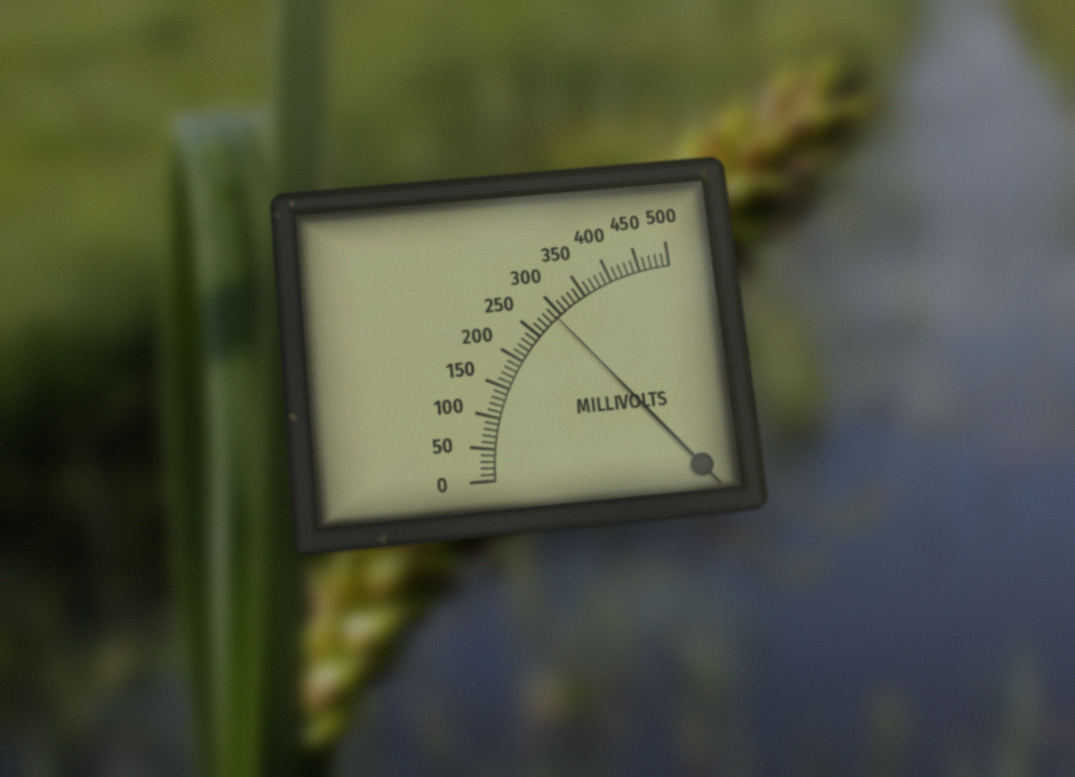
290 mV
